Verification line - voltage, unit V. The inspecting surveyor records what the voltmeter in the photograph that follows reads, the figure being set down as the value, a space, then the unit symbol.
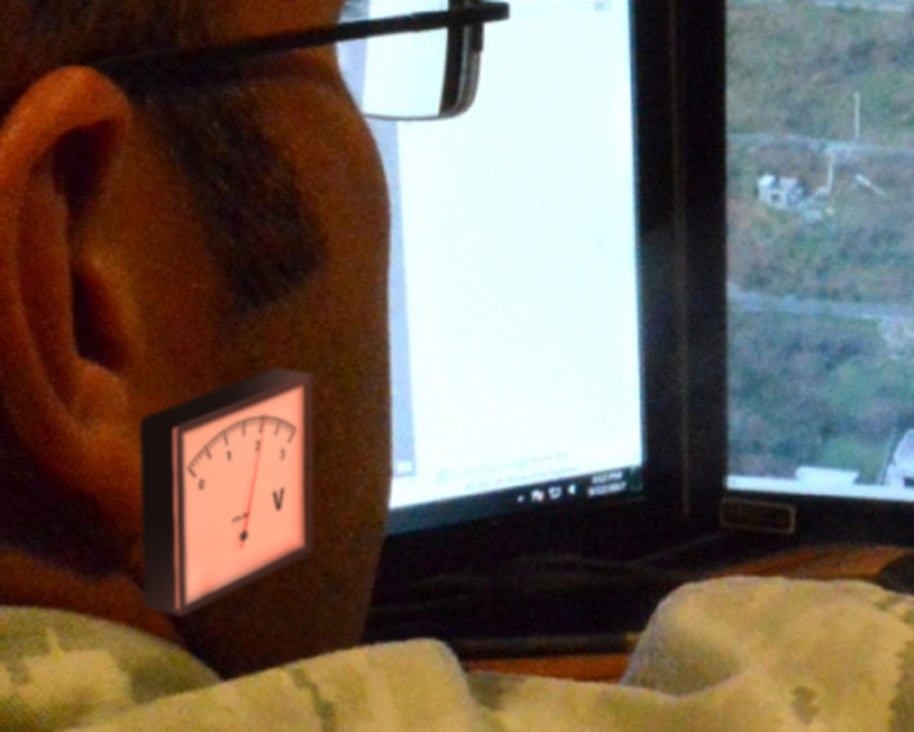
2 V
